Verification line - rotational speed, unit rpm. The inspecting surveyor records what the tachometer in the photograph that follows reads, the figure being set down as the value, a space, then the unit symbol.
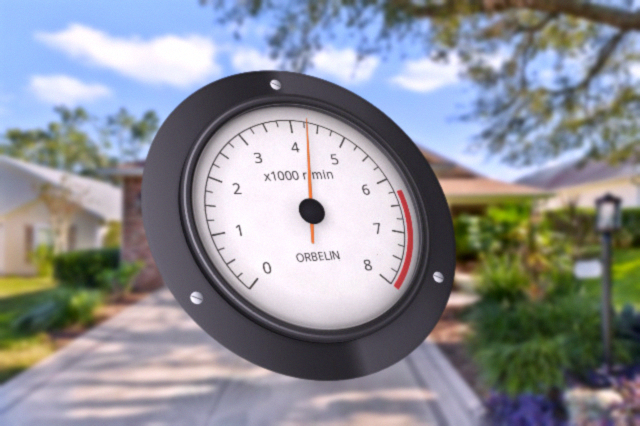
4250 rpm
